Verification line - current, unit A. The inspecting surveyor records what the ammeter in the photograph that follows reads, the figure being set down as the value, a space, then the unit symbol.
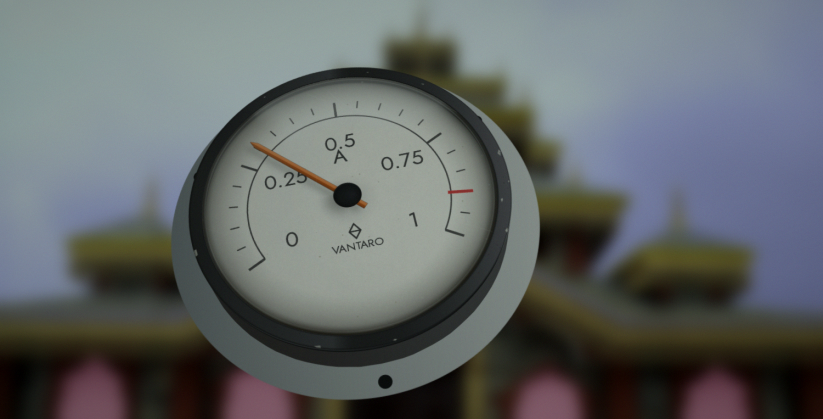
0.3 A
